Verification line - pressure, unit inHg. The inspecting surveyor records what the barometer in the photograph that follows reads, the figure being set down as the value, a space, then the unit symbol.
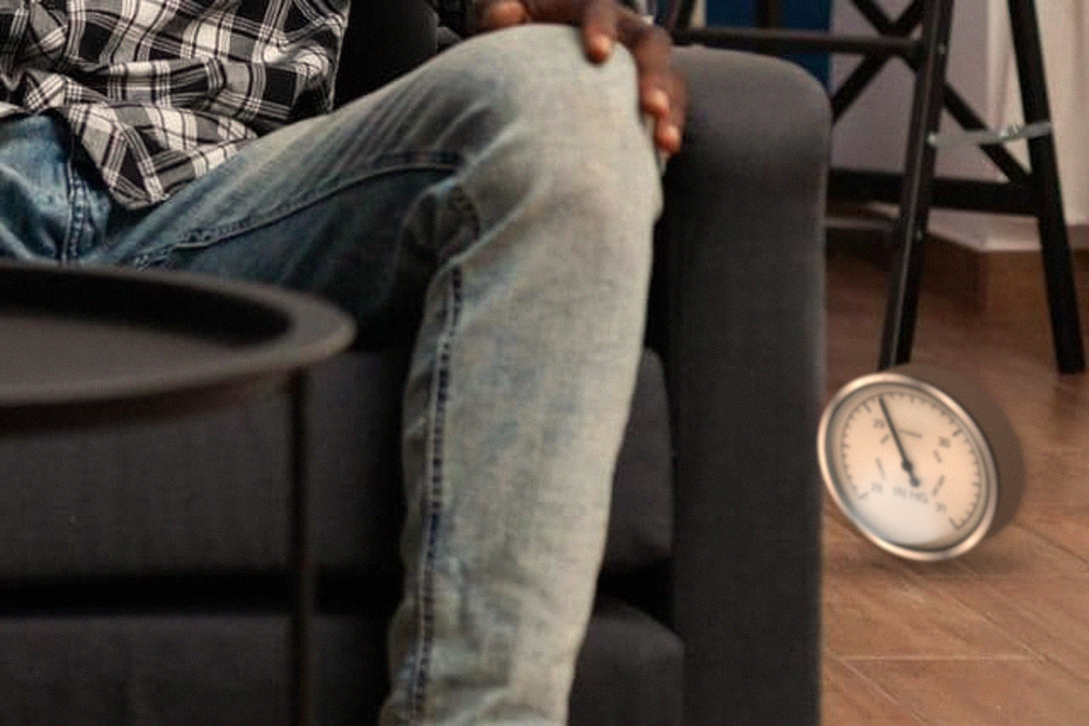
29.2 inHg
